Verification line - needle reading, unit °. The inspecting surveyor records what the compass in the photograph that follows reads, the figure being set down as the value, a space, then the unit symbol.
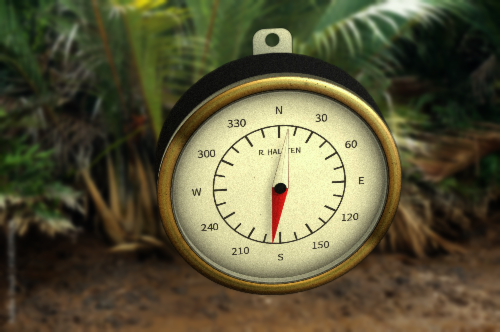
187.5 °
